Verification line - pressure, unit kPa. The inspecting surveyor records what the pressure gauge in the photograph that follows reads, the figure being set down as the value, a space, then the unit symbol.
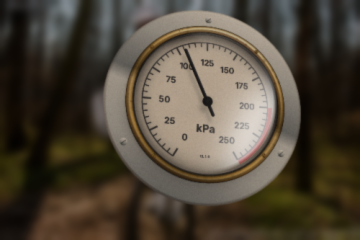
105 kPa
